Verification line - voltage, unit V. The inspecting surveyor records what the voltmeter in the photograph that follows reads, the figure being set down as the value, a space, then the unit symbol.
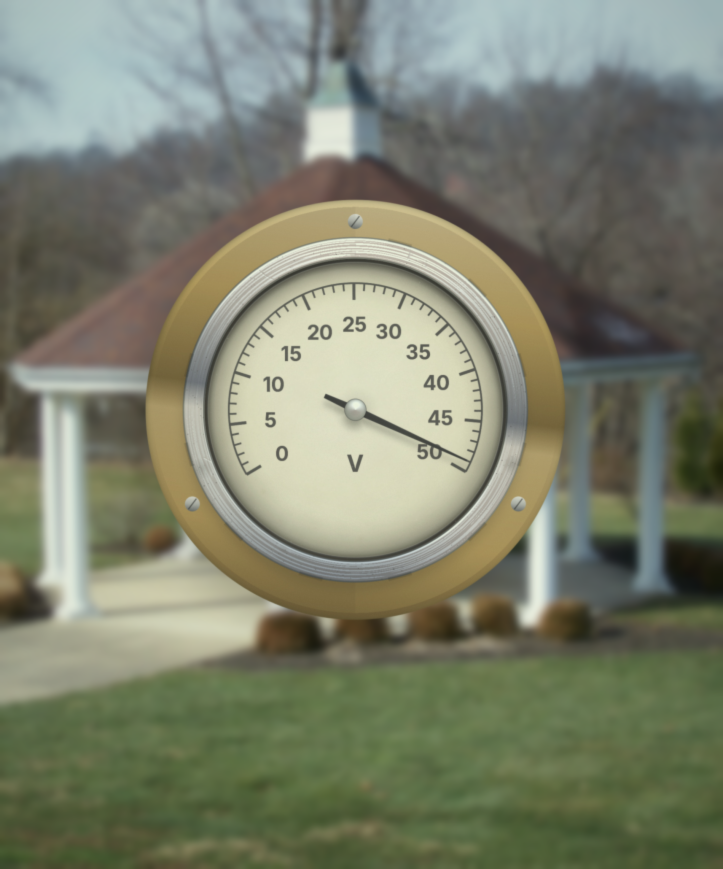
49 V
